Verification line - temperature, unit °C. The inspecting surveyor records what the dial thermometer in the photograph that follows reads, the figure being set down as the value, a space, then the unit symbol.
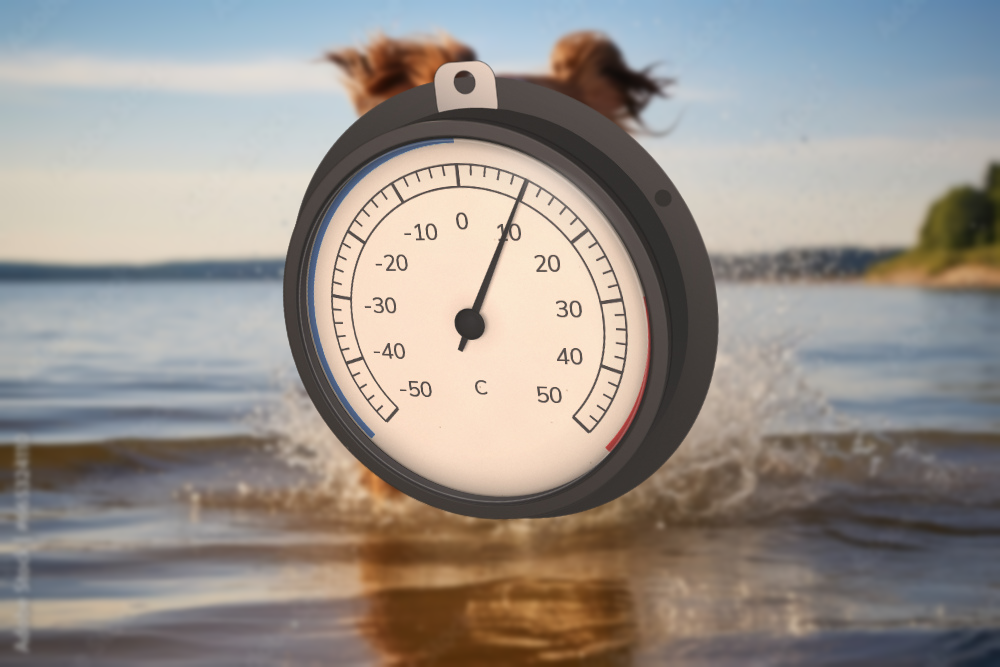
10 °C
